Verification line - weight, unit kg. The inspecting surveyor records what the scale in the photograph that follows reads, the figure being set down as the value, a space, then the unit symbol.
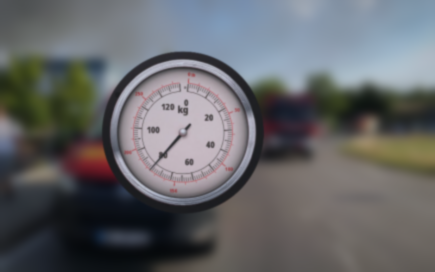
80 kg
